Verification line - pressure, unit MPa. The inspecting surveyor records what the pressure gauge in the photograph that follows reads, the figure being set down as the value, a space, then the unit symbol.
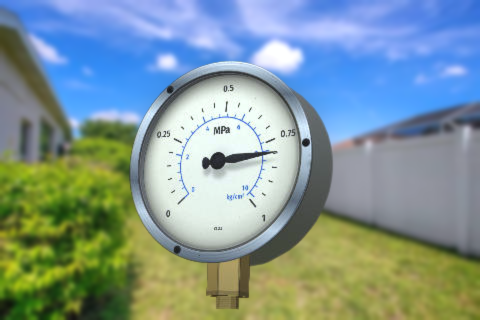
0.8 MPa
